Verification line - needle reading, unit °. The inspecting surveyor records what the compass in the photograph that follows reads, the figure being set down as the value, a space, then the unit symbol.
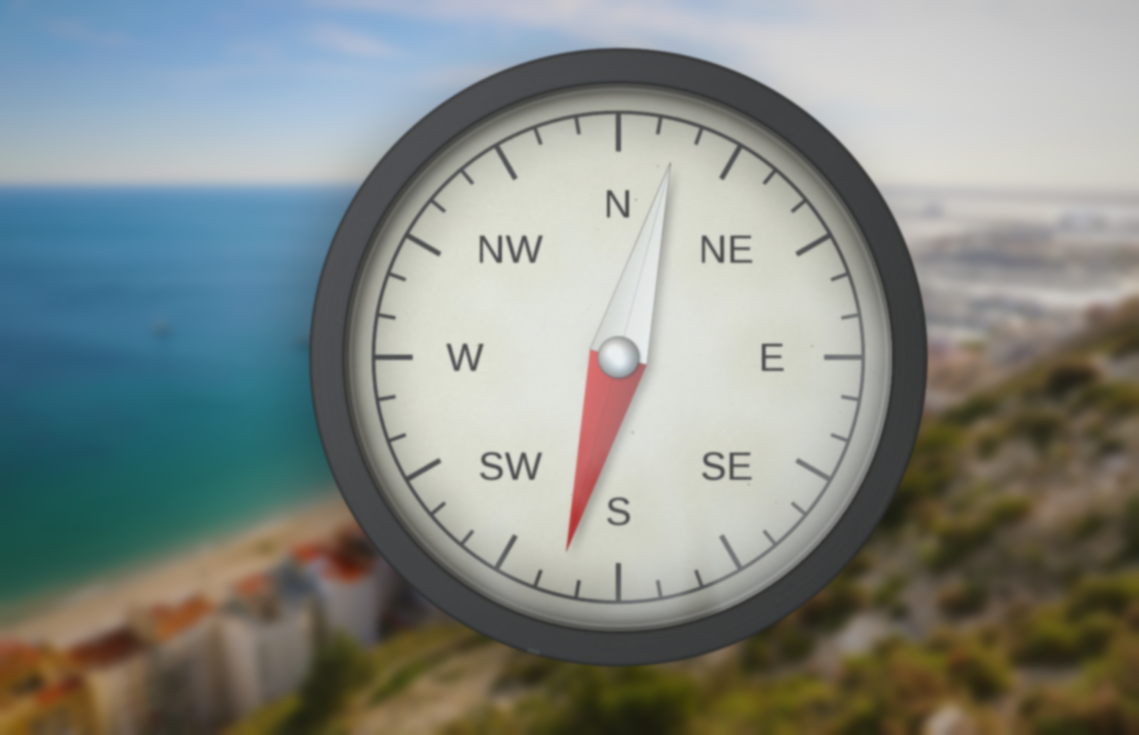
195 °
